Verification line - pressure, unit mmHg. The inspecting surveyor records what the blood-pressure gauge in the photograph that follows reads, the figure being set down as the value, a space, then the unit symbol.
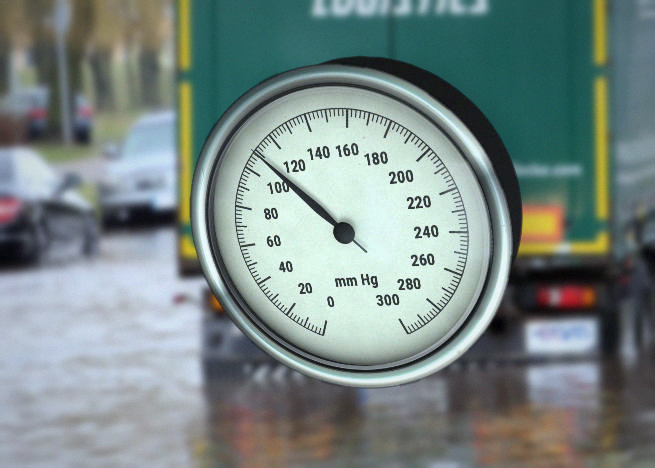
110 mmHg
